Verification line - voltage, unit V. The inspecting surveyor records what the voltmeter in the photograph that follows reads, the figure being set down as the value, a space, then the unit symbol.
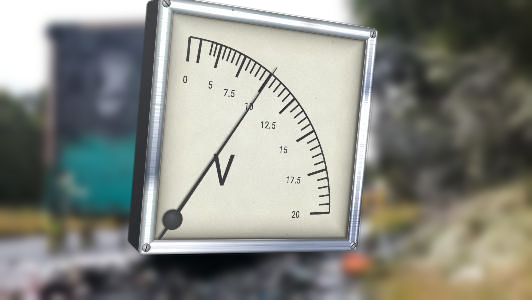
10 V
